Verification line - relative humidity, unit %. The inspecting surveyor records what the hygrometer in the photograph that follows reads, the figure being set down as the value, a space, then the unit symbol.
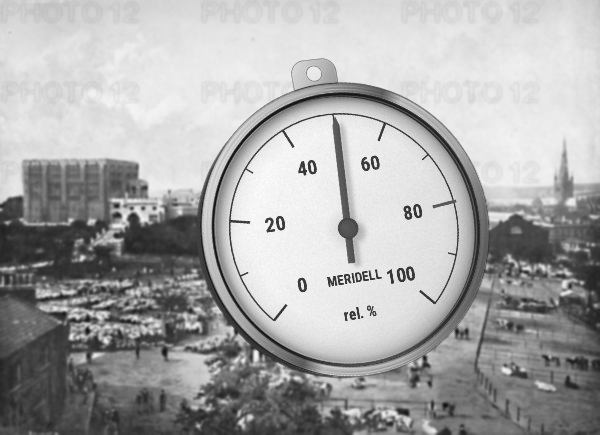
50 %
